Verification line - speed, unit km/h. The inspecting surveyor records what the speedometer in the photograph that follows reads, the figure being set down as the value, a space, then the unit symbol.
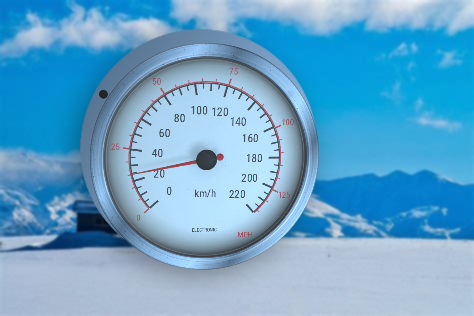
25 km/h
